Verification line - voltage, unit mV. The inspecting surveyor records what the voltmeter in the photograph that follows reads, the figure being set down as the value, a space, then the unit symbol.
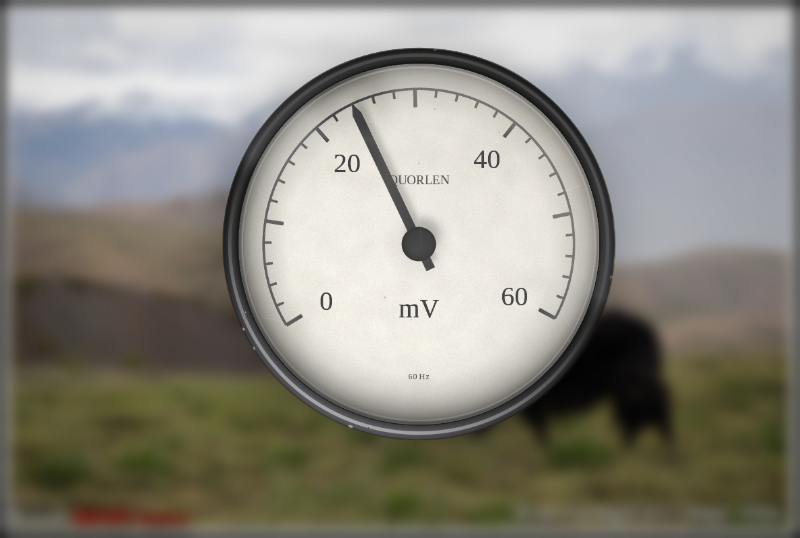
24 mV
